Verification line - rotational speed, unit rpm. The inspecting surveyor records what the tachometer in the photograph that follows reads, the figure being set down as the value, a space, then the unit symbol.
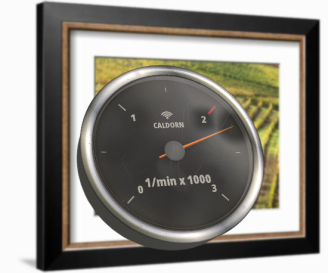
2250 rpm
